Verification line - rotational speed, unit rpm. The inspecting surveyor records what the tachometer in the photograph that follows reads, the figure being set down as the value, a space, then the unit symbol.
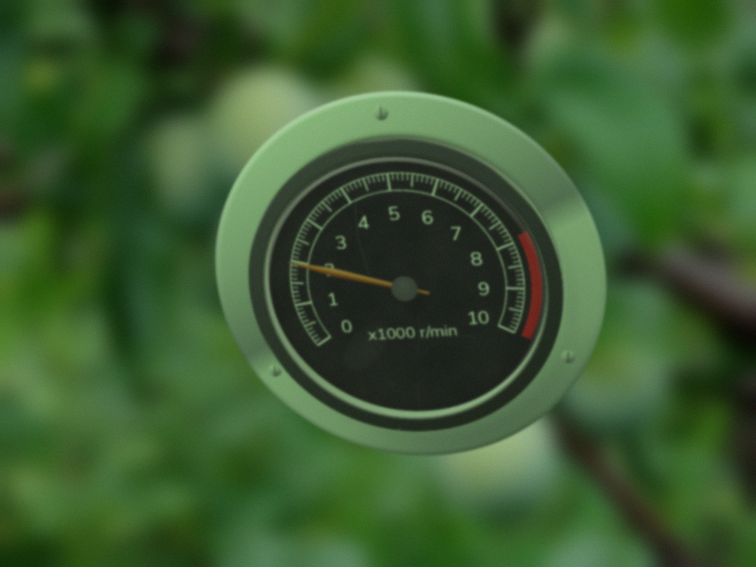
2000 rpm
